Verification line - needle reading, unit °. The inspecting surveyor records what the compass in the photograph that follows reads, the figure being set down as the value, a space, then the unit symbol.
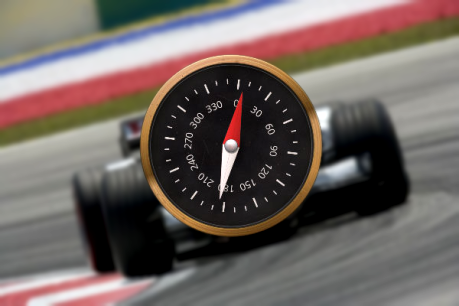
5 °
